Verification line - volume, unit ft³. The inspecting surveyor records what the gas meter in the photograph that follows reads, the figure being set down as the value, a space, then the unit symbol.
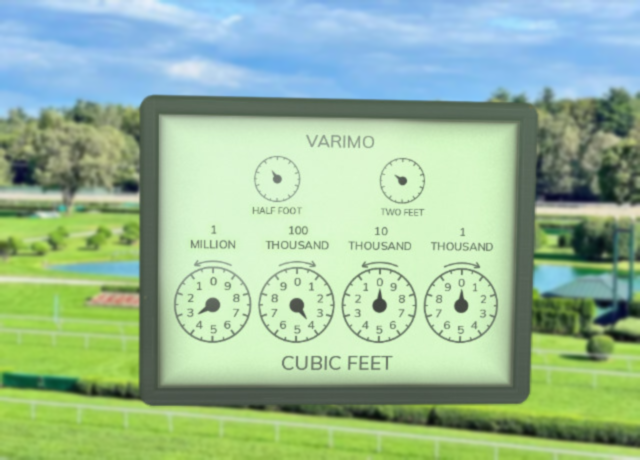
340000 ft³
